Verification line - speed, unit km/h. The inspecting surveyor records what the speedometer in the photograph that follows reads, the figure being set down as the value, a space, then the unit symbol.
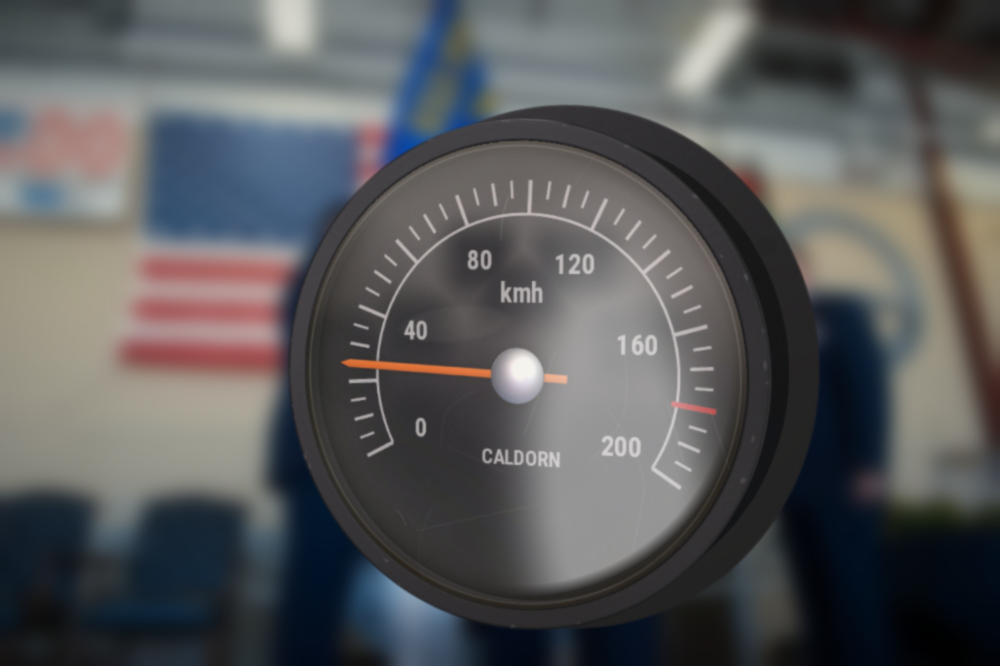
25 km/h
